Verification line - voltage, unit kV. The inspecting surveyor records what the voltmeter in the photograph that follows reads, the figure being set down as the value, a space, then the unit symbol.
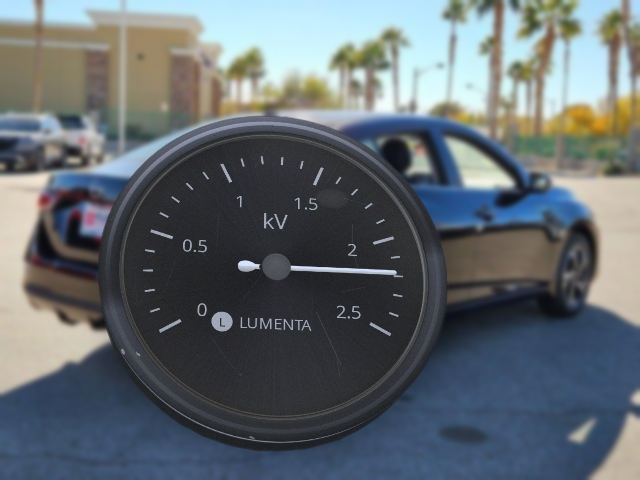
2.2 kV
